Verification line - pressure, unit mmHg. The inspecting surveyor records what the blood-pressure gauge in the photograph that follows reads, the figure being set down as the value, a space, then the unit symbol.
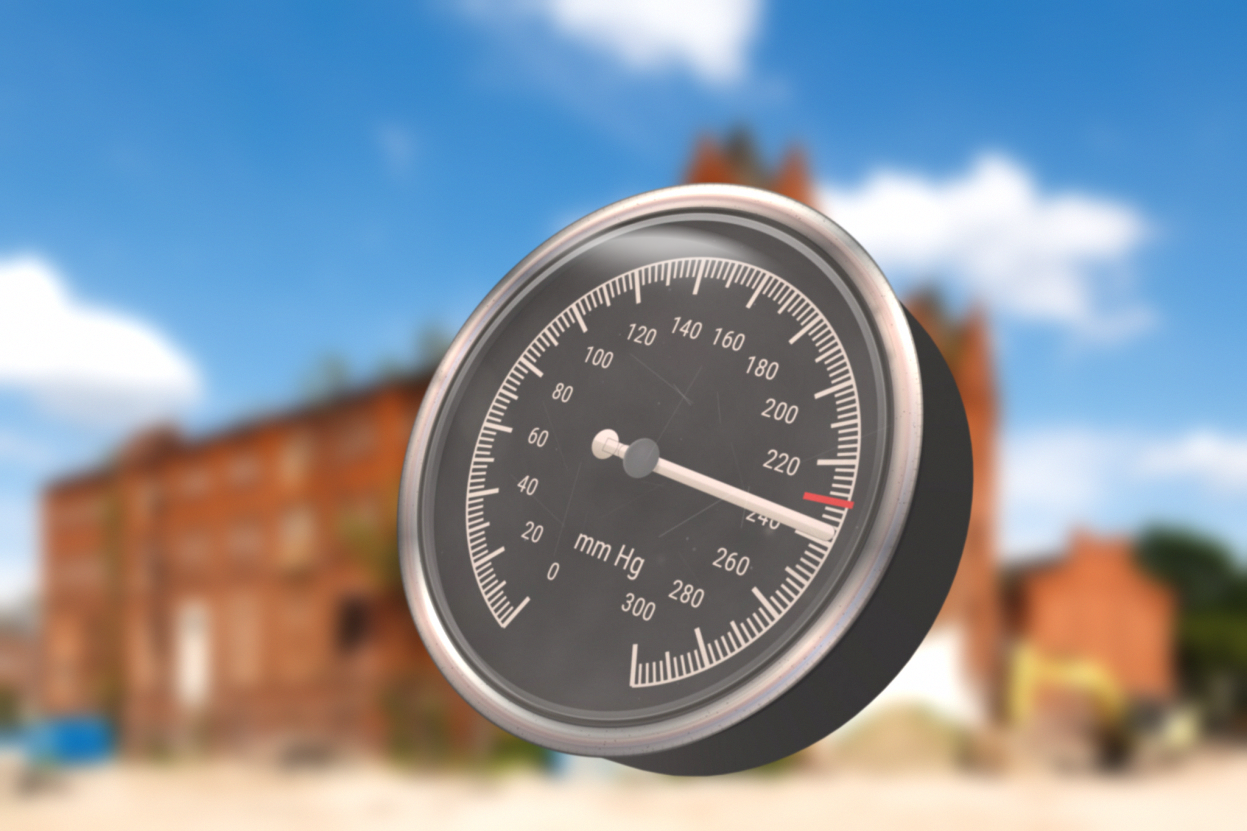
238 mmHg
